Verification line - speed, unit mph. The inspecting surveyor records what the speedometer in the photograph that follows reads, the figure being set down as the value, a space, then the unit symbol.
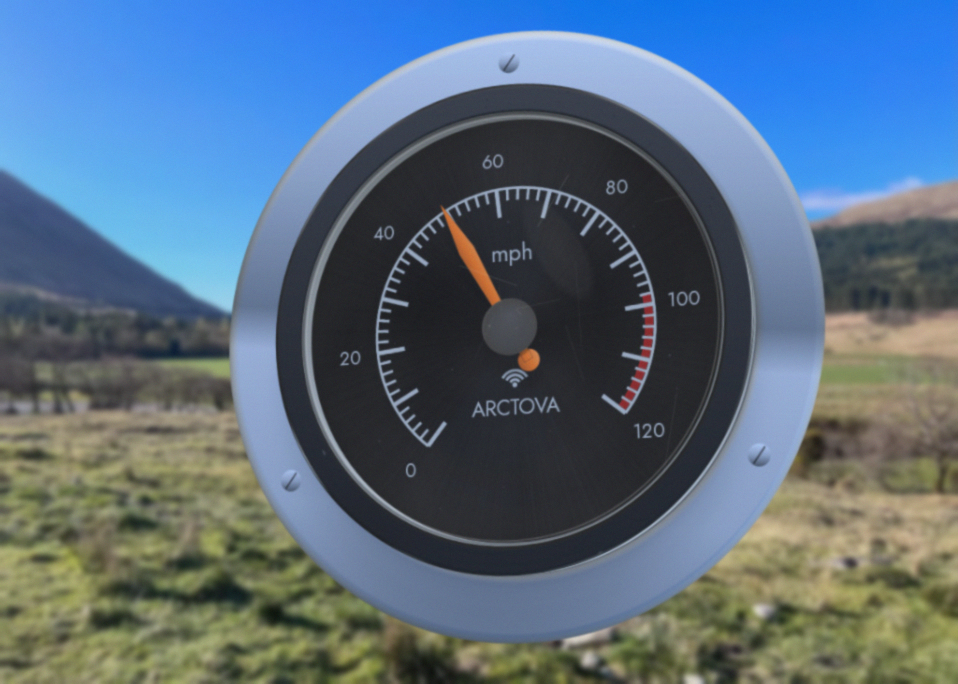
50 mph
